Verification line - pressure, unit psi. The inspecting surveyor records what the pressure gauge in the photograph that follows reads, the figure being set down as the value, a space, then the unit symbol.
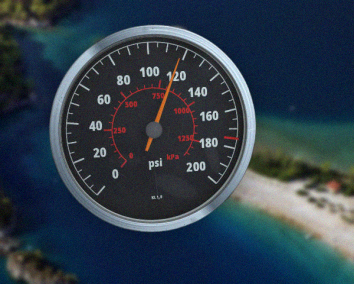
117.5 psi
